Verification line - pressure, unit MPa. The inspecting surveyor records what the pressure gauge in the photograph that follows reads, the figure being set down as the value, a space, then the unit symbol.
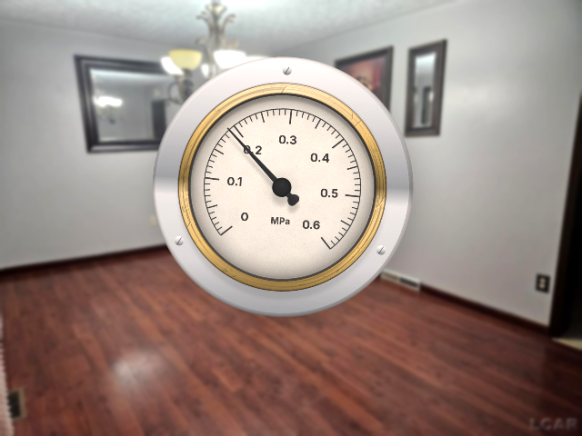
0.19 MPa
